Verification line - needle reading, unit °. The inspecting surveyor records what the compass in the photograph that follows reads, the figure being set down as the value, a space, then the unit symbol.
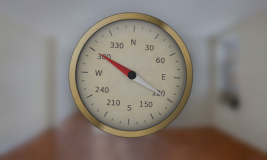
300 °
